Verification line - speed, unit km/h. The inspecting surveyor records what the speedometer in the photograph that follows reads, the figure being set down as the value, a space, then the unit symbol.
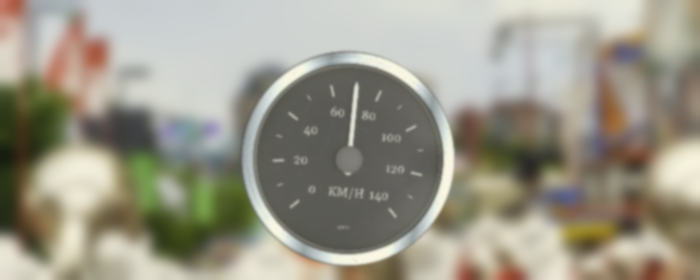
70 km/h
